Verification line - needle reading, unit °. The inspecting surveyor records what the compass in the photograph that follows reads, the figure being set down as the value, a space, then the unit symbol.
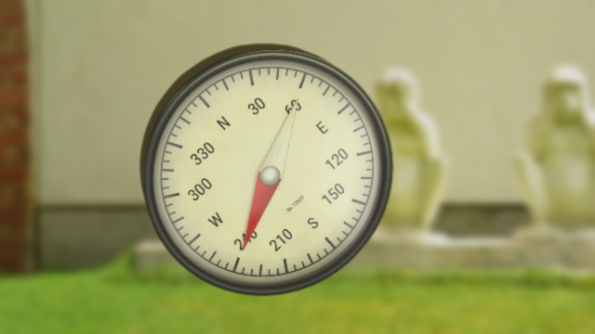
240 °
